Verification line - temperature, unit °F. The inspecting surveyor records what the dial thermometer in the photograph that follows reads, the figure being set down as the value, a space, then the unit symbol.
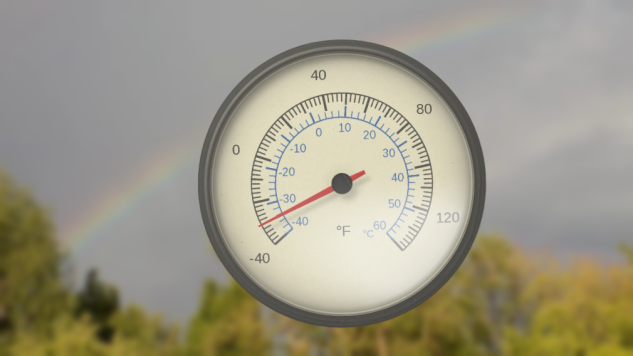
-30 °F
